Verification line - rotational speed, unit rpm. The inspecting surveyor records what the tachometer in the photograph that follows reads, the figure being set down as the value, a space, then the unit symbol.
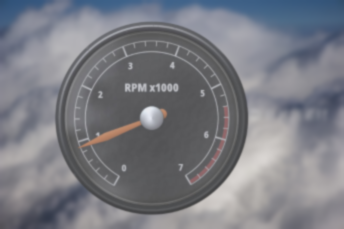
900 rpm
